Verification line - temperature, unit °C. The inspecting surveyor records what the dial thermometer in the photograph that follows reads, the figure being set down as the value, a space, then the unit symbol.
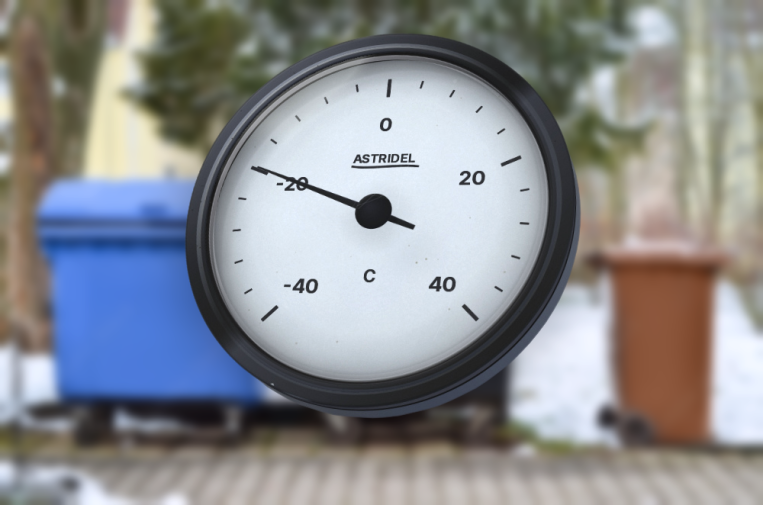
-20 °C
